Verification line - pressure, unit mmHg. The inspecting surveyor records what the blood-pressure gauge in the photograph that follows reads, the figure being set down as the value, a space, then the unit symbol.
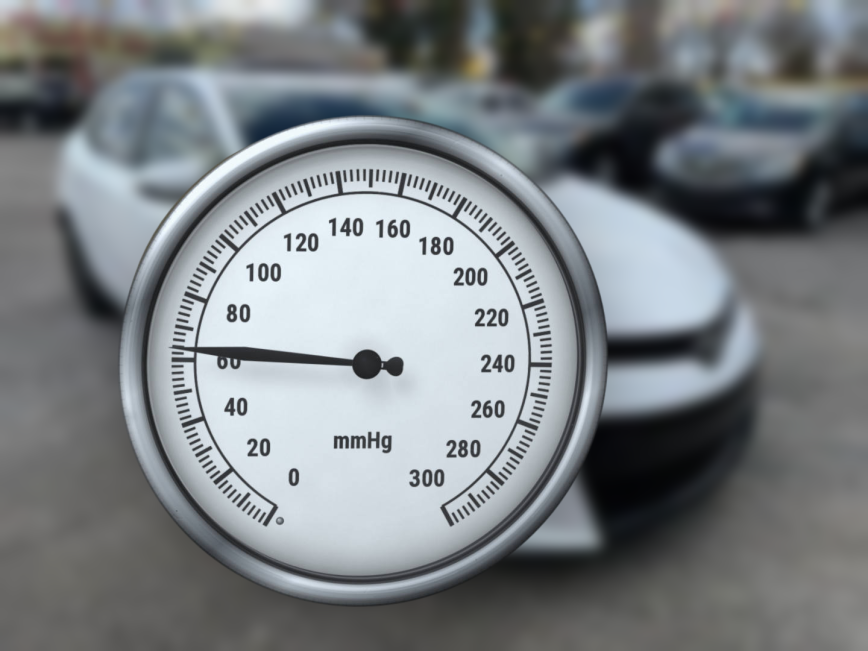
64 mmHg
